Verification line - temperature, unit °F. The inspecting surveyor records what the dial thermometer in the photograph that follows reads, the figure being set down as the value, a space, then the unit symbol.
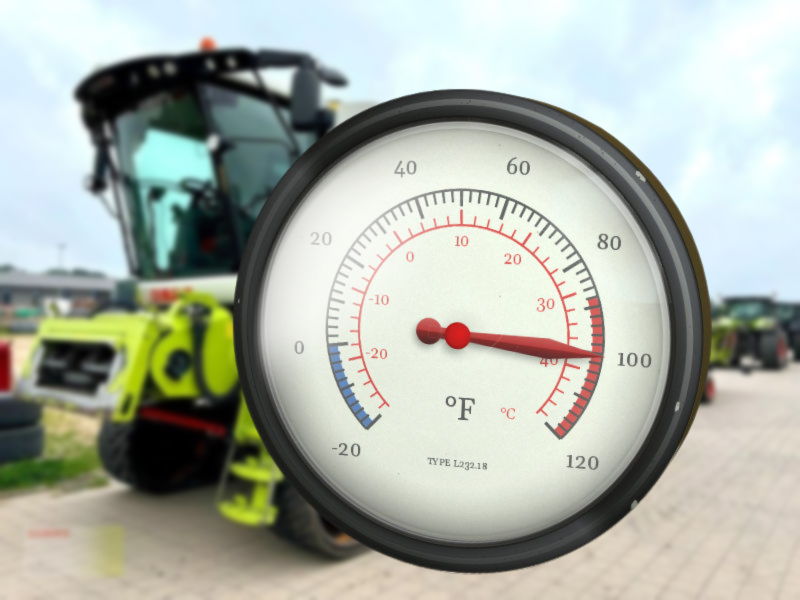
100 °F
